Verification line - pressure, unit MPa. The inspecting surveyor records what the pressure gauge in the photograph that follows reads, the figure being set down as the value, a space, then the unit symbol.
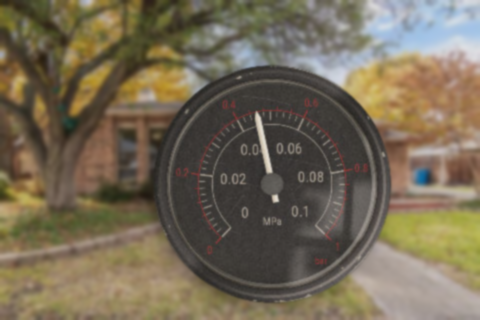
0.046 MPa
